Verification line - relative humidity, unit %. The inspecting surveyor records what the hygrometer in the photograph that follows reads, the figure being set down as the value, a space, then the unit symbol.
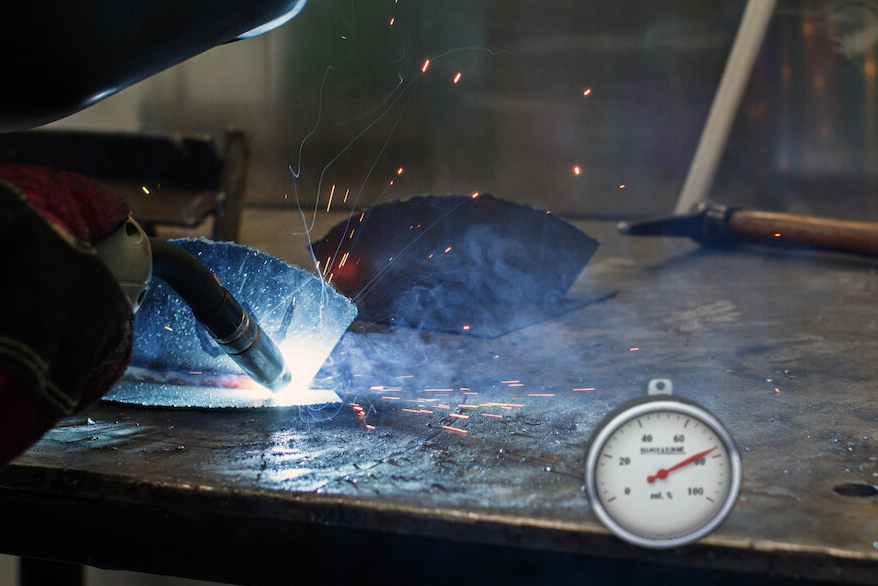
76 %
